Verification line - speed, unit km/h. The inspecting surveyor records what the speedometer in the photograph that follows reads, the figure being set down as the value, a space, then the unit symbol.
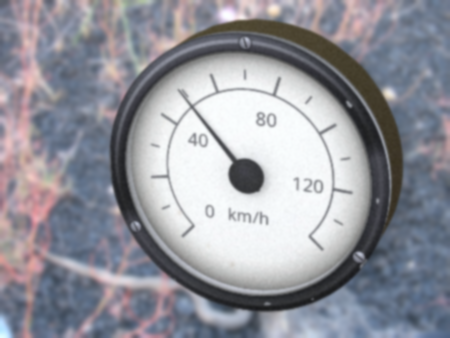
50 km/h
